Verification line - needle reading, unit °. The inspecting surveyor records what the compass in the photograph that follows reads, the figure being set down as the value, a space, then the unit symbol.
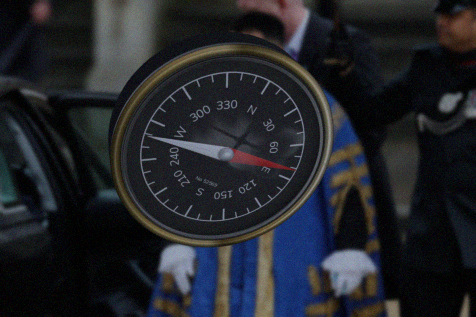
80 °
